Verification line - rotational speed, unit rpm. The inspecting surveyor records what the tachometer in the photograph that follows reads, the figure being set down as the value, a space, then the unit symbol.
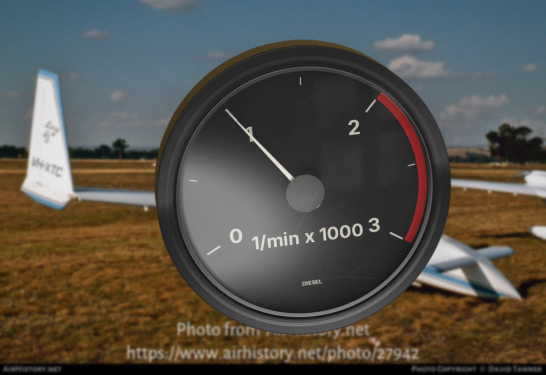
1000 rpm
